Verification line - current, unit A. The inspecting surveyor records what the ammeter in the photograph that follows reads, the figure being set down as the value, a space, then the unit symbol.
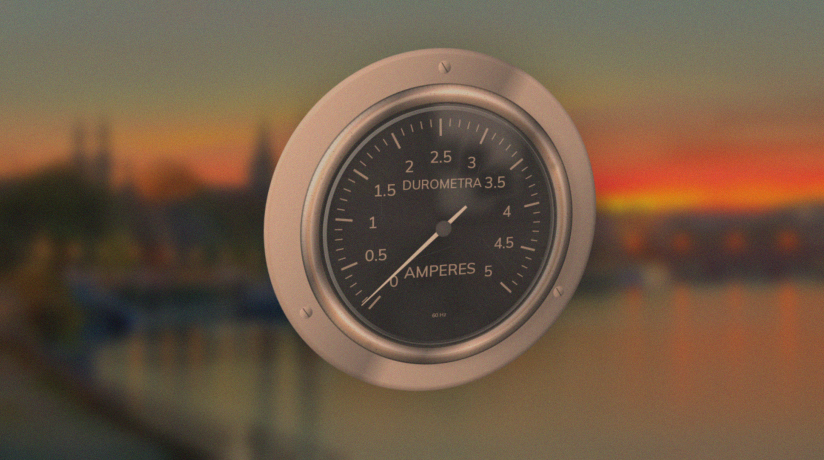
0.1 A
